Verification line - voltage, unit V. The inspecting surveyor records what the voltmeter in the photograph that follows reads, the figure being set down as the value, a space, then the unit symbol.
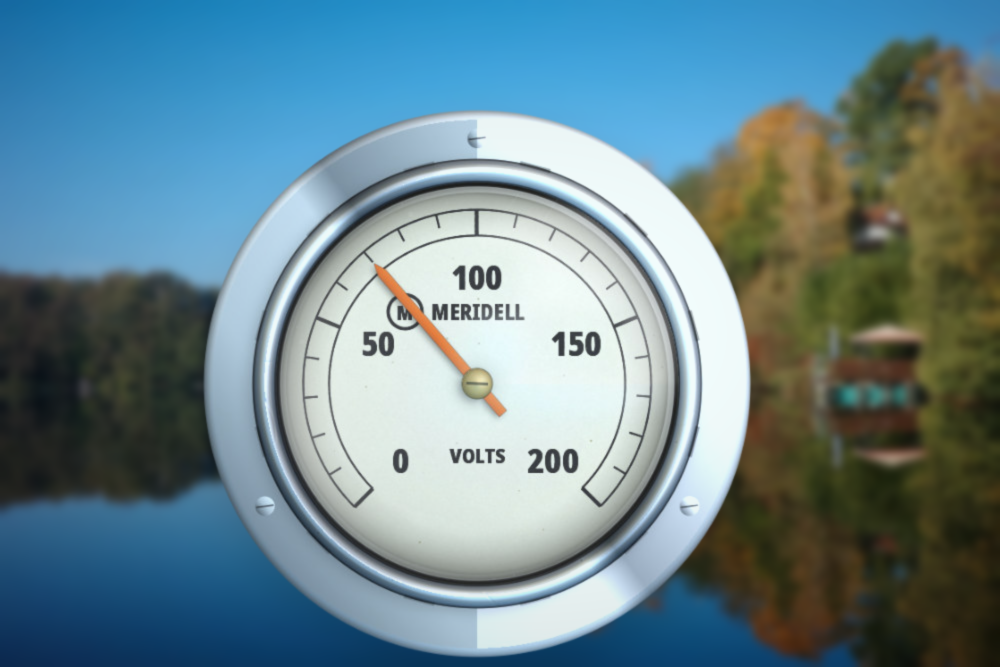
70 V
